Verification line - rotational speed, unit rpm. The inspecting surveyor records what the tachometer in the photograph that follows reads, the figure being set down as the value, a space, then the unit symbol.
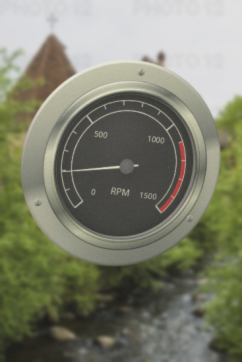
200 rpm
